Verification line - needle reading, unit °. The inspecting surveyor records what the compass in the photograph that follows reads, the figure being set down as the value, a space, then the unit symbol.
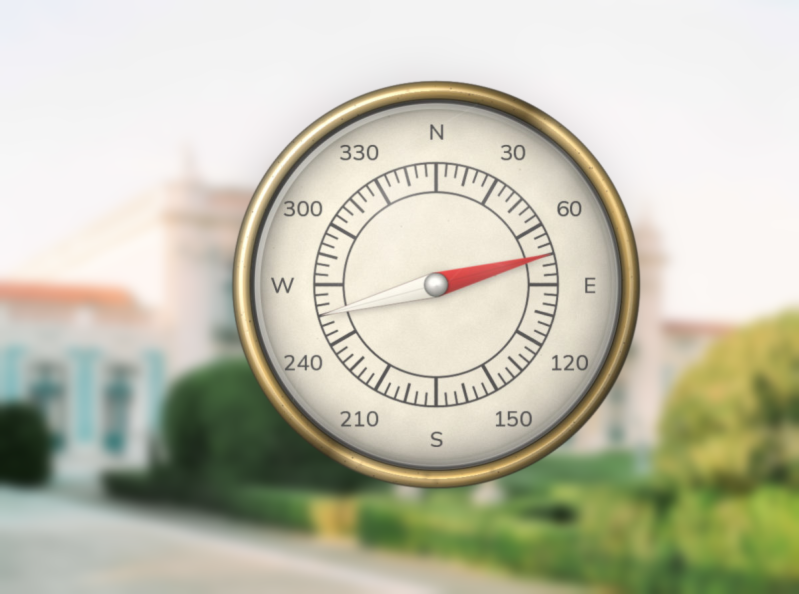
75 °
